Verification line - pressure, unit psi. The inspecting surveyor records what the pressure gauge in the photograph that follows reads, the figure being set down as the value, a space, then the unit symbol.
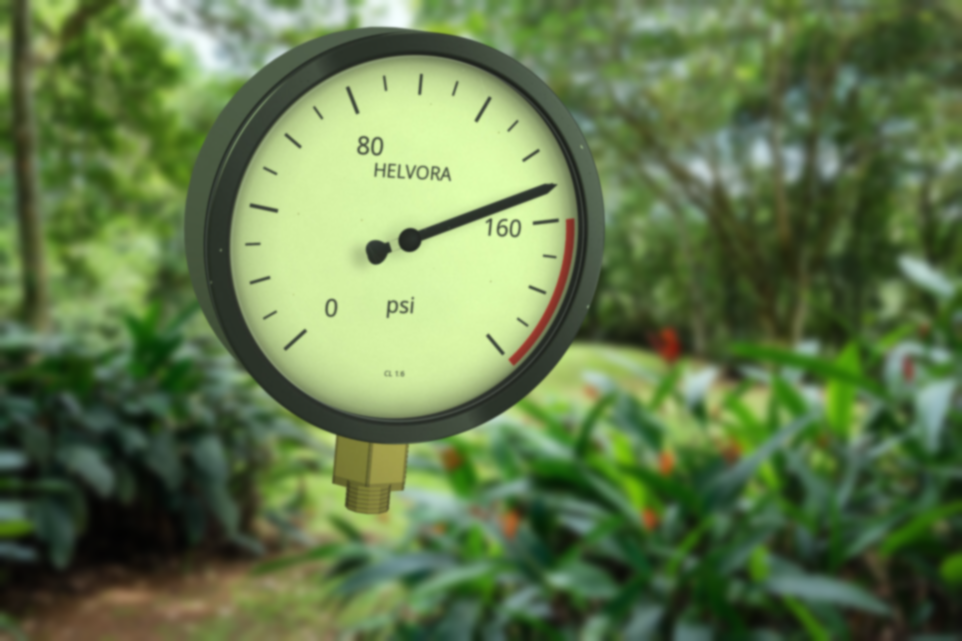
150 psi
